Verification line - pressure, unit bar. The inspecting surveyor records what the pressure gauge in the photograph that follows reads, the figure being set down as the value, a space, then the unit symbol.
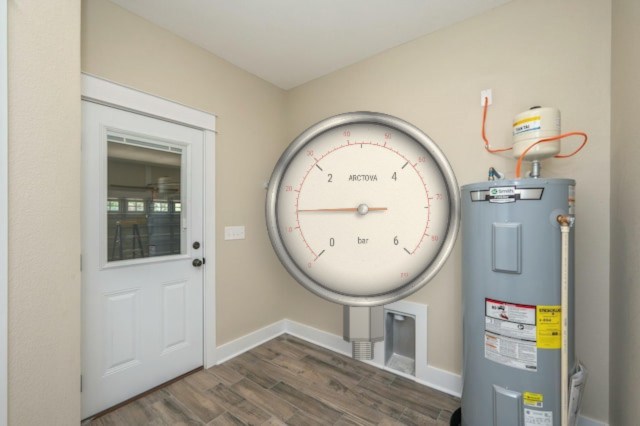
1 bar
